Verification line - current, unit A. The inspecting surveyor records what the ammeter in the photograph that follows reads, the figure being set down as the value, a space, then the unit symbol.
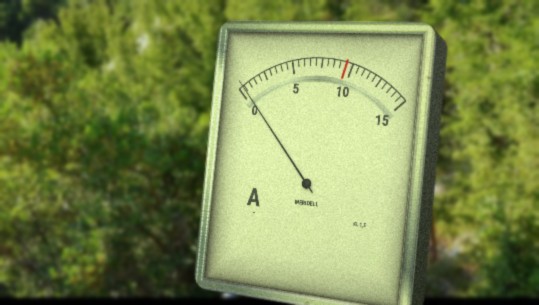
0.5 A
